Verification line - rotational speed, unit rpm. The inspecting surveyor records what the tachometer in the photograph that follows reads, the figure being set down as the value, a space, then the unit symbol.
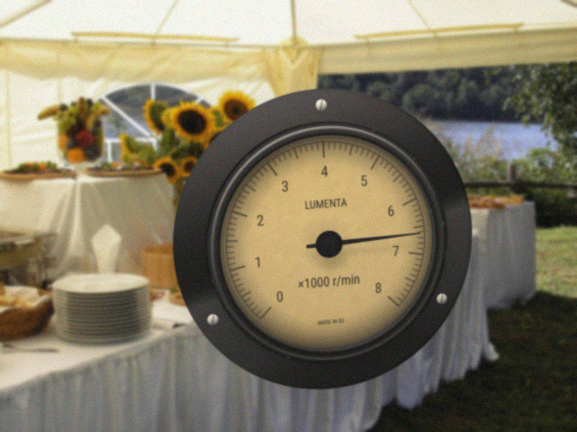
6600 rpm
